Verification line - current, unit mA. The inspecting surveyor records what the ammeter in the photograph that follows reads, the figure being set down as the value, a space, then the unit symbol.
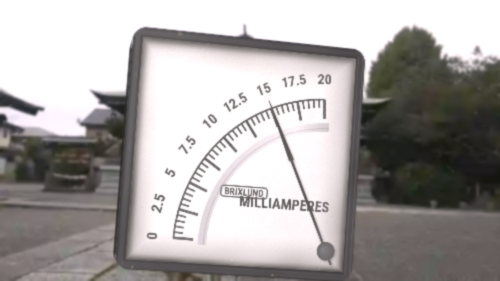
15 mA
